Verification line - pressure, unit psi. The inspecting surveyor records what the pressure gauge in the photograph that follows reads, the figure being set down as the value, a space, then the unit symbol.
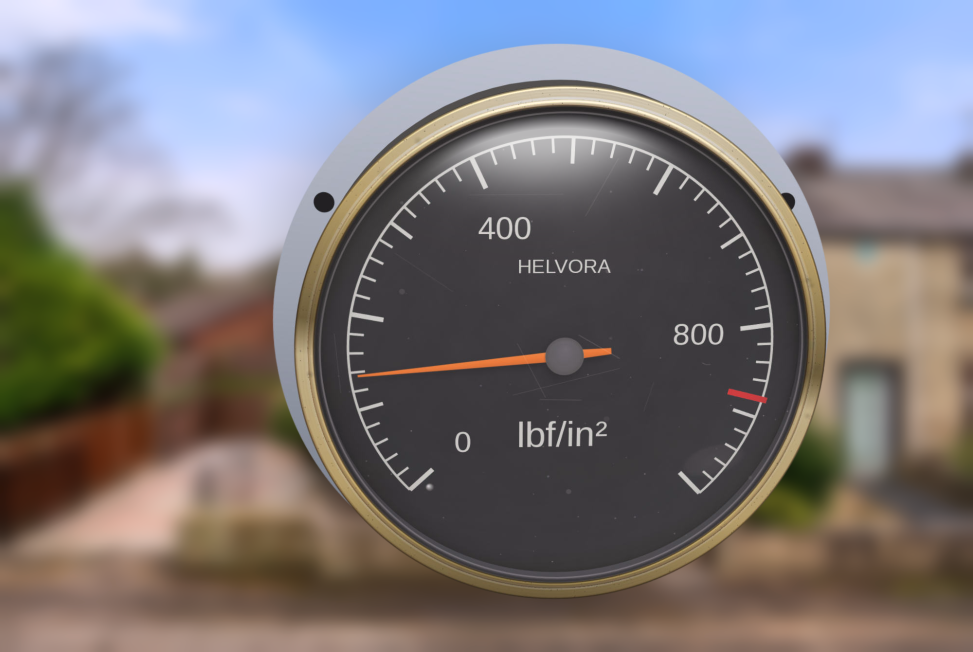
140 psi
